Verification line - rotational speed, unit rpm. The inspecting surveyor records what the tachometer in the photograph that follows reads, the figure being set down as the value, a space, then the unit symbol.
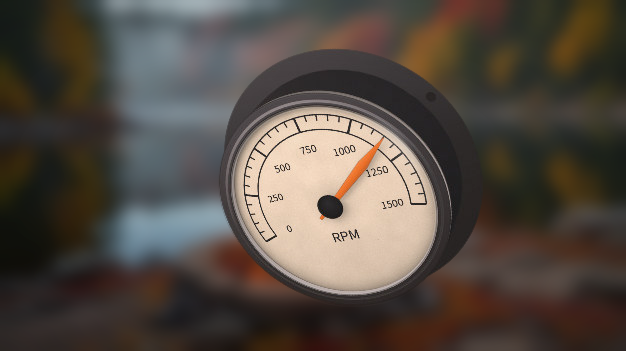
1150 rpm
